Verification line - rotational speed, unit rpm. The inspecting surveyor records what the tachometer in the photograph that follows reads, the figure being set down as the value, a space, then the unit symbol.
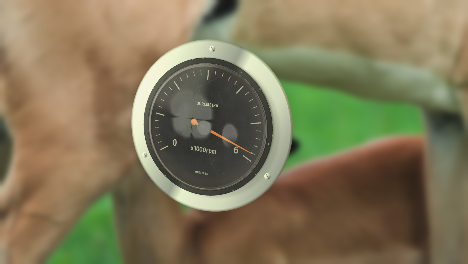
5800 rpm
